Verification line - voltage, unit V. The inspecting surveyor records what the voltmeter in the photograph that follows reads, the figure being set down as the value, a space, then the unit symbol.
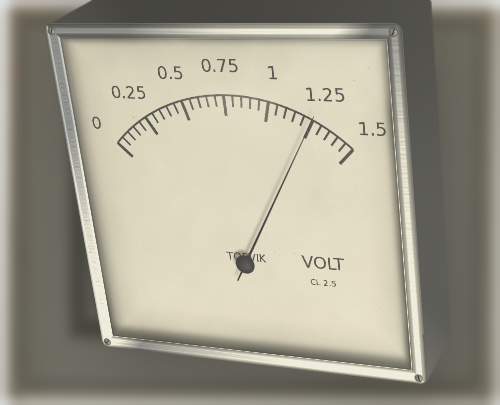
1.25 V
